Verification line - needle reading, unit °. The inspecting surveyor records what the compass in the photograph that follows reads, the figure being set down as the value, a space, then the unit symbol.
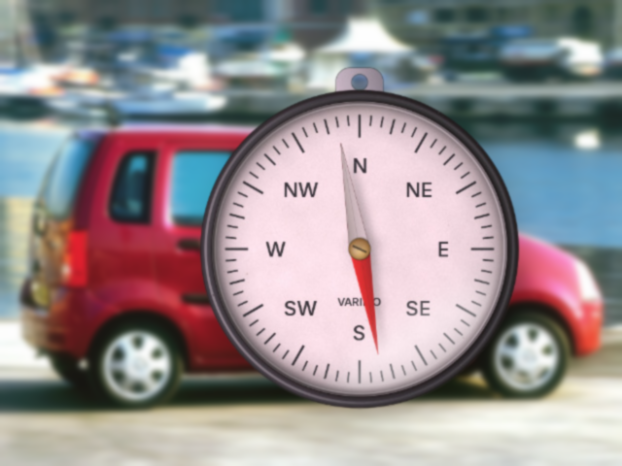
170 °
